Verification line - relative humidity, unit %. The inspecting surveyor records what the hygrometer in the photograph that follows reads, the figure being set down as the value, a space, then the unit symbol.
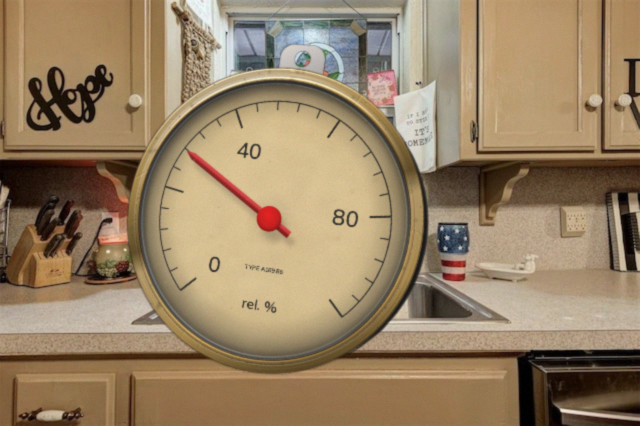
28 %
